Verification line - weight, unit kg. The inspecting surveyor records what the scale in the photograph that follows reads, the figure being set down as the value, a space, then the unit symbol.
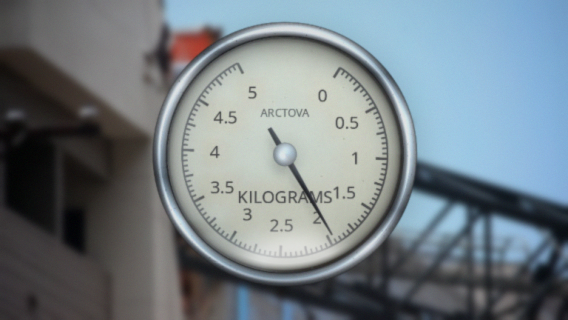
1.95 kg
